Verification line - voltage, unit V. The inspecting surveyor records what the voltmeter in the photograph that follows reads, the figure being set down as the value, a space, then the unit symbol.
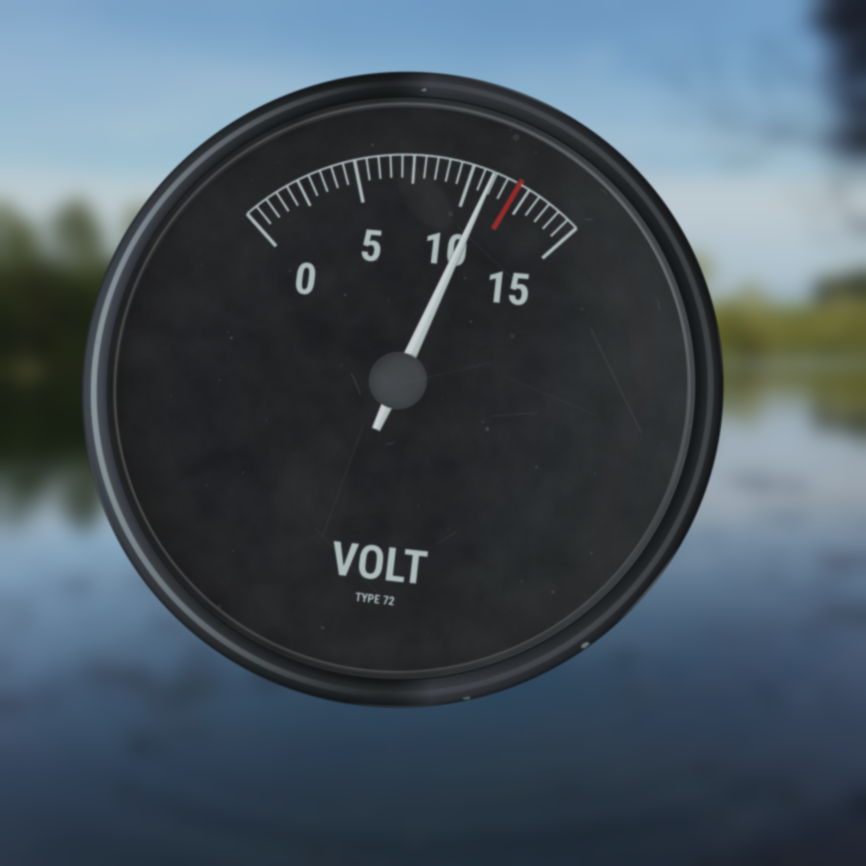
11 V
